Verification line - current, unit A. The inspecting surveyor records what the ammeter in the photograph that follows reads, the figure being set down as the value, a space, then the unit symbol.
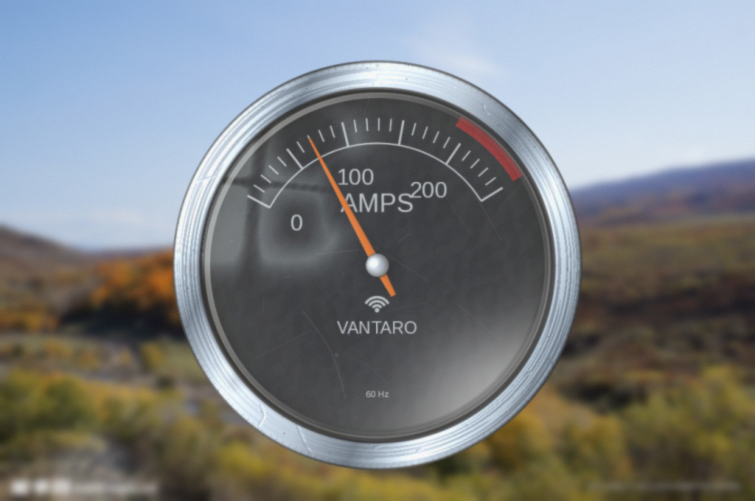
70 A
